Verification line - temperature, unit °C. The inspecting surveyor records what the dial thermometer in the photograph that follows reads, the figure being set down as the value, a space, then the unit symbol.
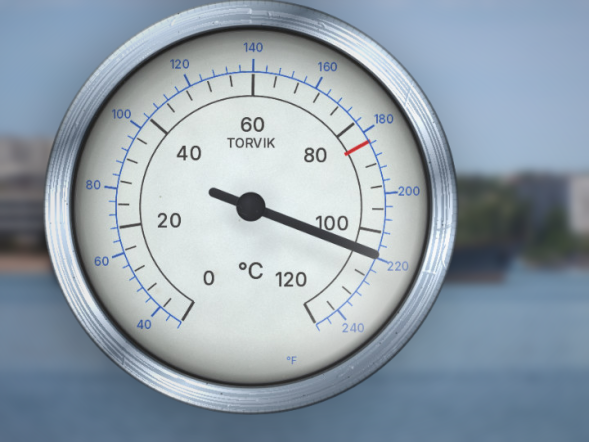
104 °C
